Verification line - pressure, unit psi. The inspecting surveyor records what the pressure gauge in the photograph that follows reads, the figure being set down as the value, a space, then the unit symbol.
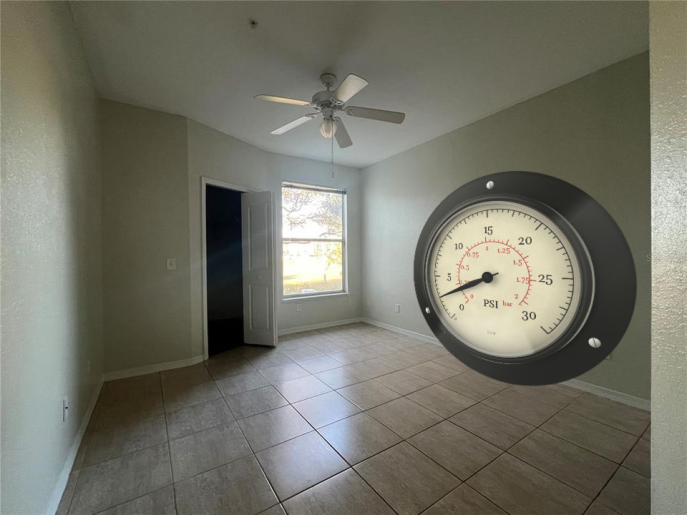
2.5 psi
